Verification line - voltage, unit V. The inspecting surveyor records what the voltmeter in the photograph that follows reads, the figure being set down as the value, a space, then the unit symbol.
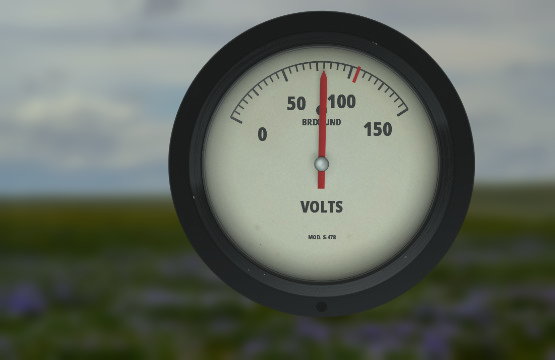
80 V
